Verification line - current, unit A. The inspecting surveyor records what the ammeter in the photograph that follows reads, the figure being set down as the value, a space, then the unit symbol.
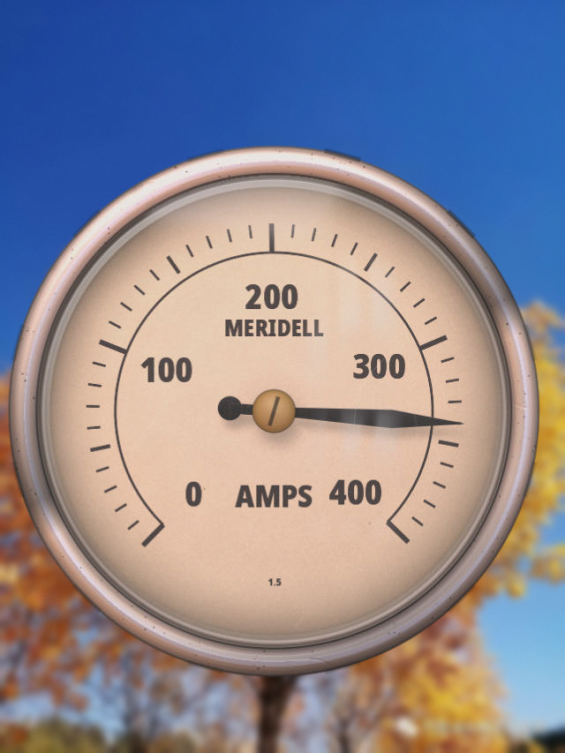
340 A
